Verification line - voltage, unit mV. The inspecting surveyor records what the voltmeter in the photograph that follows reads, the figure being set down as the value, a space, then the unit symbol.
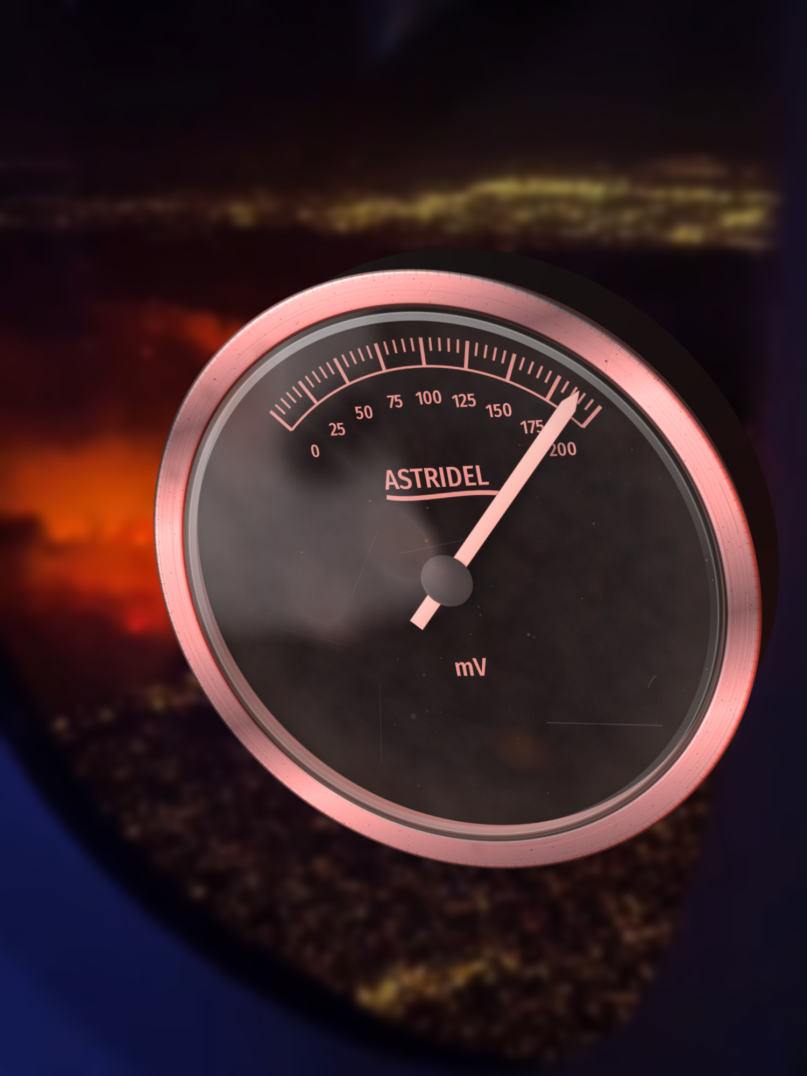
187.5 mV
